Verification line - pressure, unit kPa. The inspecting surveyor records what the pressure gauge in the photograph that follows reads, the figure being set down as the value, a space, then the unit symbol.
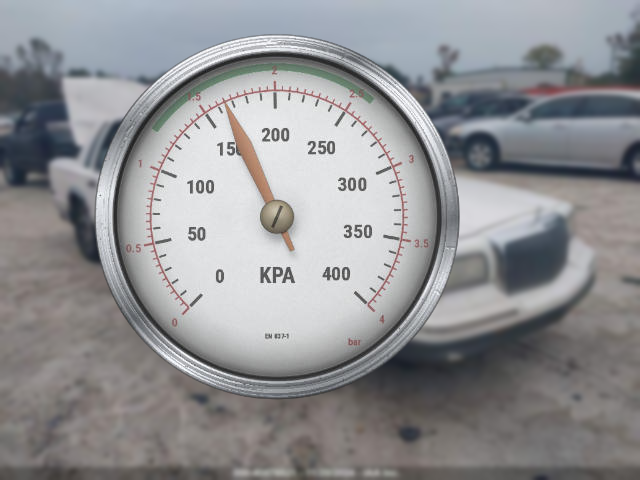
165 kPa
